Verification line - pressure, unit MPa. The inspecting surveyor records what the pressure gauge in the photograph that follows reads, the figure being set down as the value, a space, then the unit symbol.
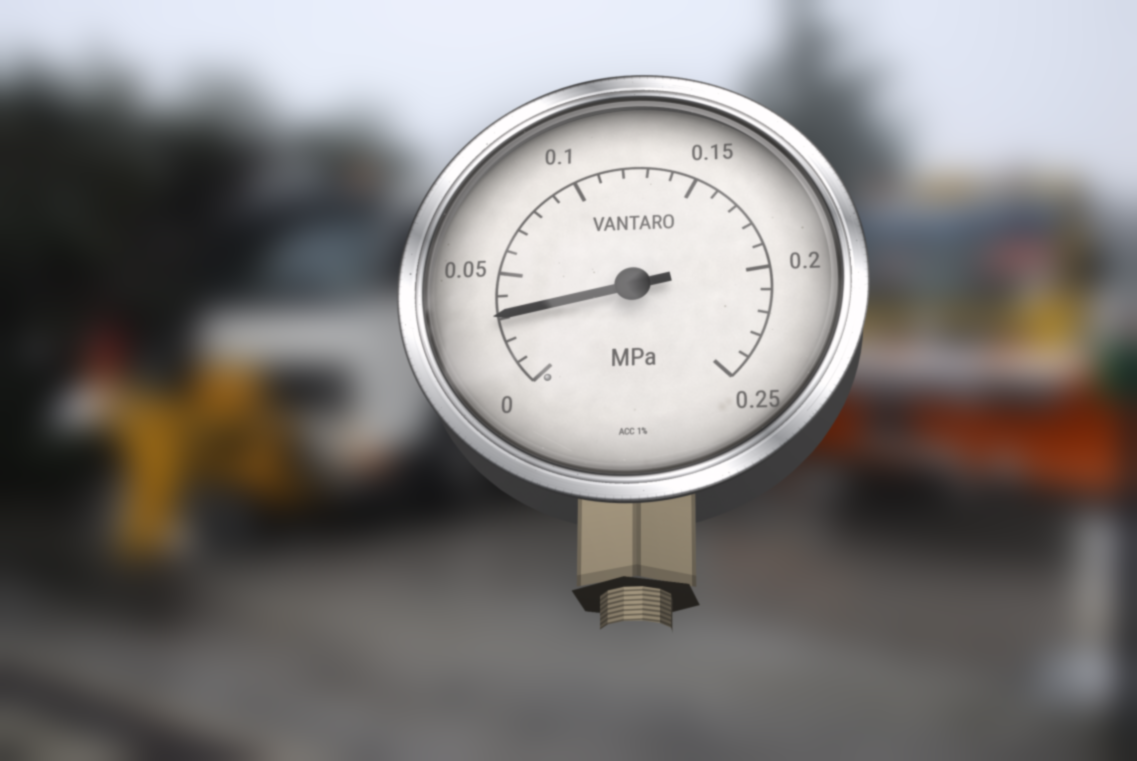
0.03 MPa
